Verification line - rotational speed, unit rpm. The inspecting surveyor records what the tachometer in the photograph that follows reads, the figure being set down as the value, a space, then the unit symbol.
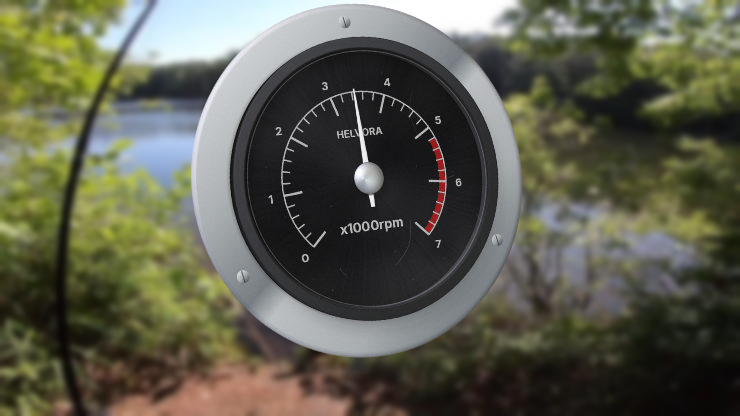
3400 rpm
